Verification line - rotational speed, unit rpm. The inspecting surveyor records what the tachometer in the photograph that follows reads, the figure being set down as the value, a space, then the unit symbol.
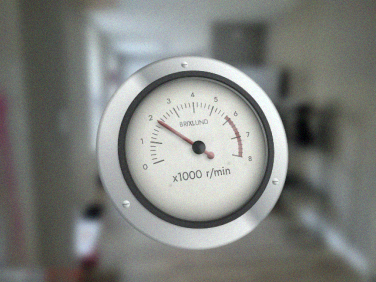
2000 rpm
